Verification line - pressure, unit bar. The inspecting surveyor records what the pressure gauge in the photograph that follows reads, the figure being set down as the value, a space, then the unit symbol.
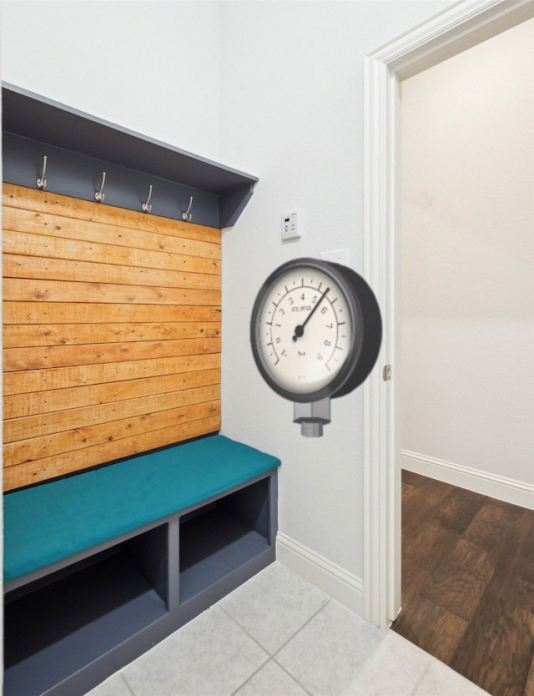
5.5 bar
